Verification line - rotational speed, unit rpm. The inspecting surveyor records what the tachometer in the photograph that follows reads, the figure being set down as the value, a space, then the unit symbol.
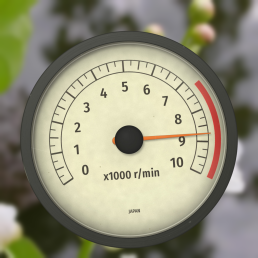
8750 rpm
